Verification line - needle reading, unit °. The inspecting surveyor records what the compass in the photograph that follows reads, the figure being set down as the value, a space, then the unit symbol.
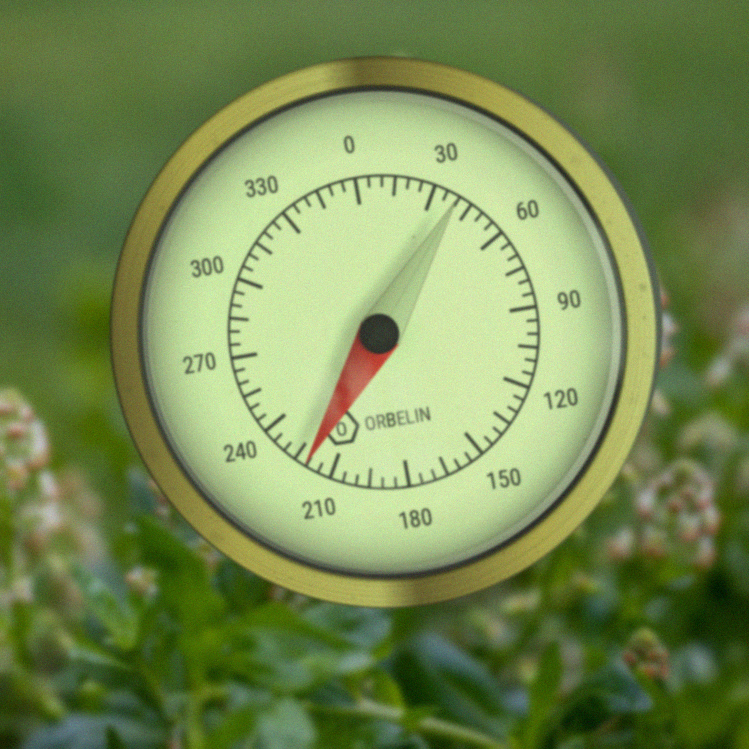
220 °
